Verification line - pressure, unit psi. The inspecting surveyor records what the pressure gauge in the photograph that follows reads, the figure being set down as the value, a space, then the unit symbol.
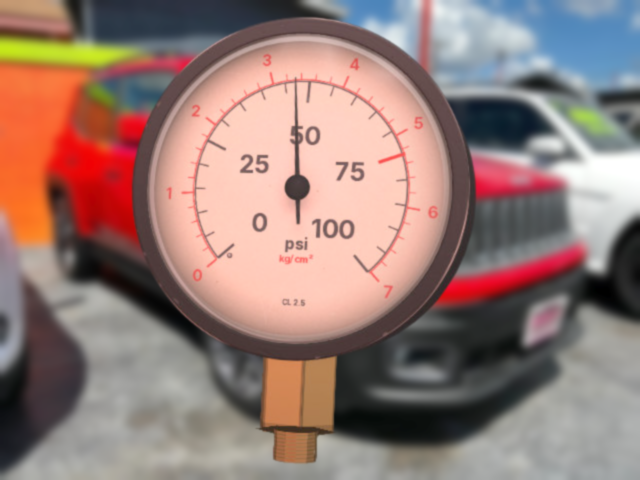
47.5 psi
